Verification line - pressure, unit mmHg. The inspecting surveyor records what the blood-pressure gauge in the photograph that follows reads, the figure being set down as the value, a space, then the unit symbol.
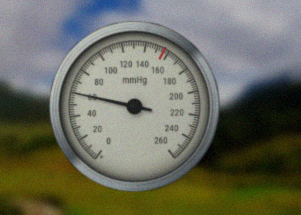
60 mmHg
